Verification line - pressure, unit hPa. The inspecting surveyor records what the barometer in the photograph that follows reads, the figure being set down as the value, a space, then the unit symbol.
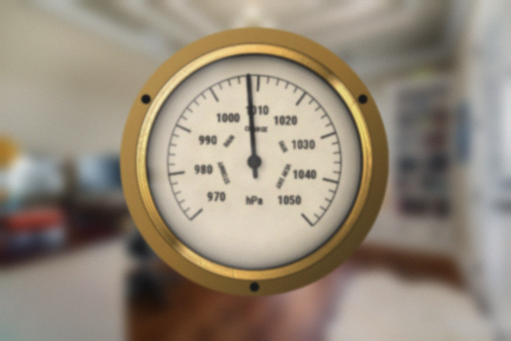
1008 hPa
